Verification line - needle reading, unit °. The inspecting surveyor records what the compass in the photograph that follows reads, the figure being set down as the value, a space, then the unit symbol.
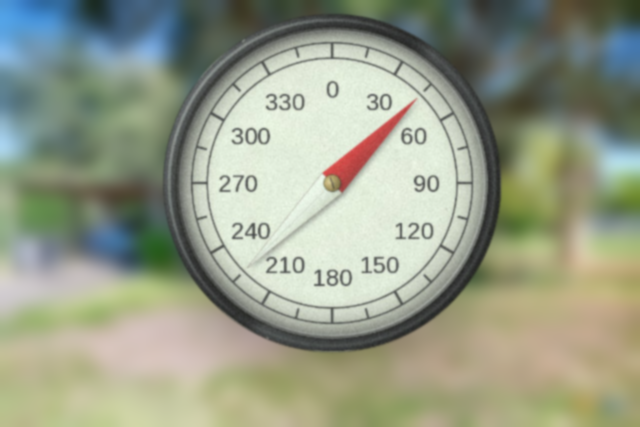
45 °
